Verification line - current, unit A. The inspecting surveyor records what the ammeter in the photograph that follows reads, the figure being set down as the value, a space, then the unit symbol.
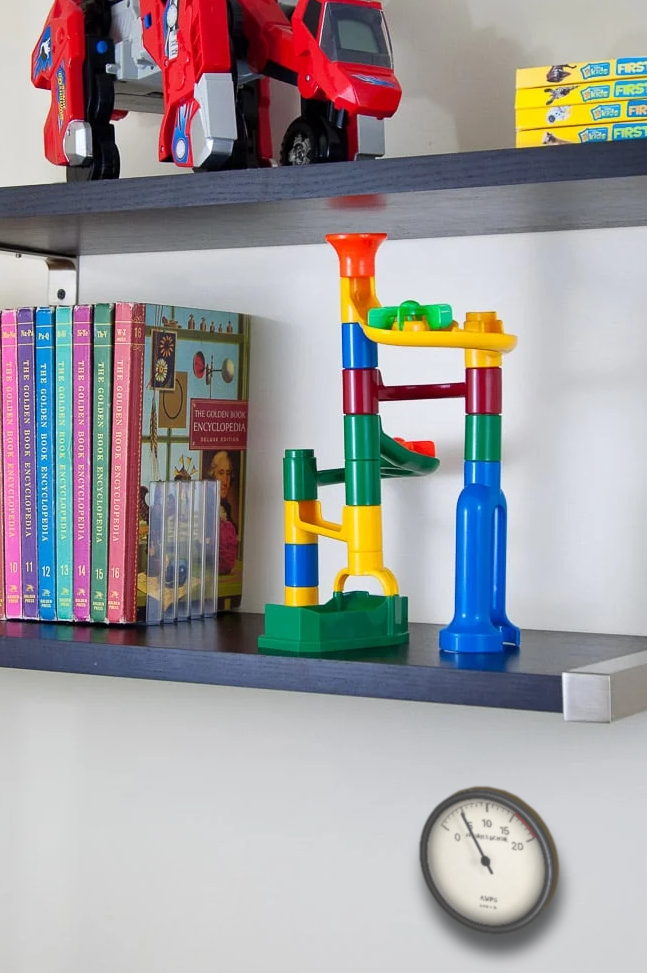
5 A
